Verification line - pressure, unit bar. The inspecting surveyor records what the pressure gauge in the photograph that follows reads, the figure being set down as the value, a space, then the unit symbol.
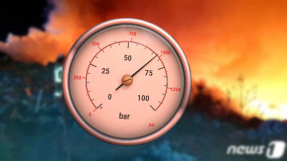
67.5 bar
